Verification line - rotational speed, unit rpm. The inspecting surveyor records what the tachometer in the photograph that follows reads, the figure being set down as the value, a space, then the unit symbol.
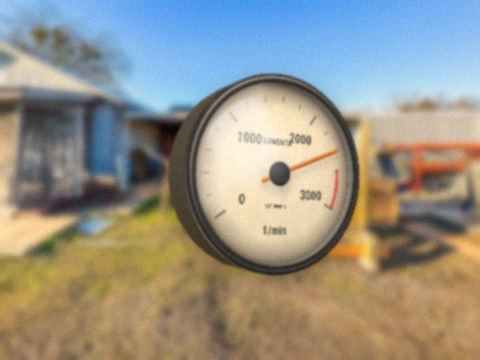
2400 rpm
